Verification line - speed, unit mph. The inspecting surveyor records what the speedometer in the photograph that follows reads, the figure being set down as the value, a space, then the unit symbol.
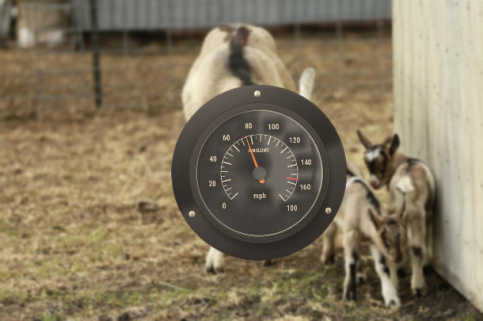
75 mph
